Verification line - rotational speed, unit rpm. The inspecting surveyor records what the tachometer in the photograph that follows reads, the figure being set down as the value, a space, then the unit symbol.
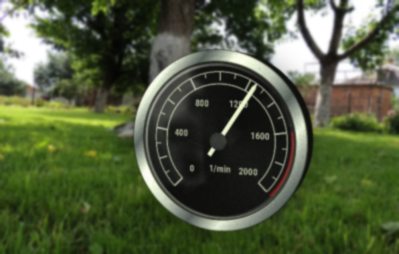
1250 rpm
